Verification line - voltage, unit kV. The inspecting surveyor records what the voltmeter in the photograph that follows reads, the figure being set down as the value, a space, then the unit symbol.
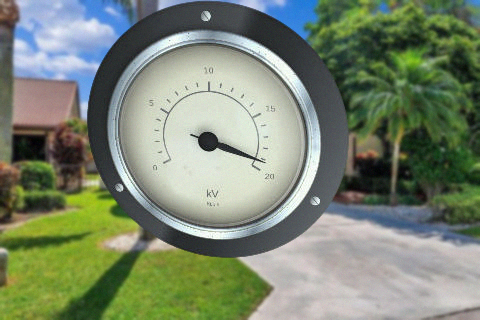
19 kV
